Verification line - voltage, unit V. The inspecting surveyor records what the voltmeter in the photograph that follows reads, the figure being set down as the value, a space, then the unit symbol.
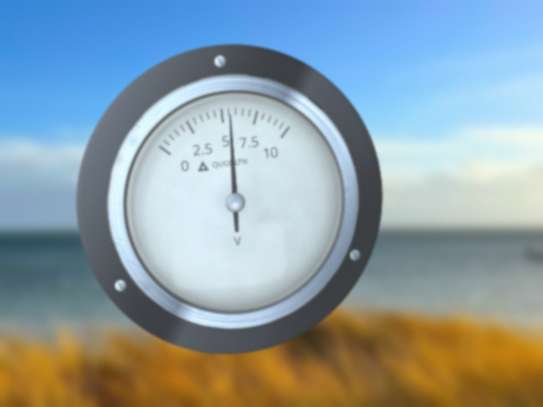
5.5 V
